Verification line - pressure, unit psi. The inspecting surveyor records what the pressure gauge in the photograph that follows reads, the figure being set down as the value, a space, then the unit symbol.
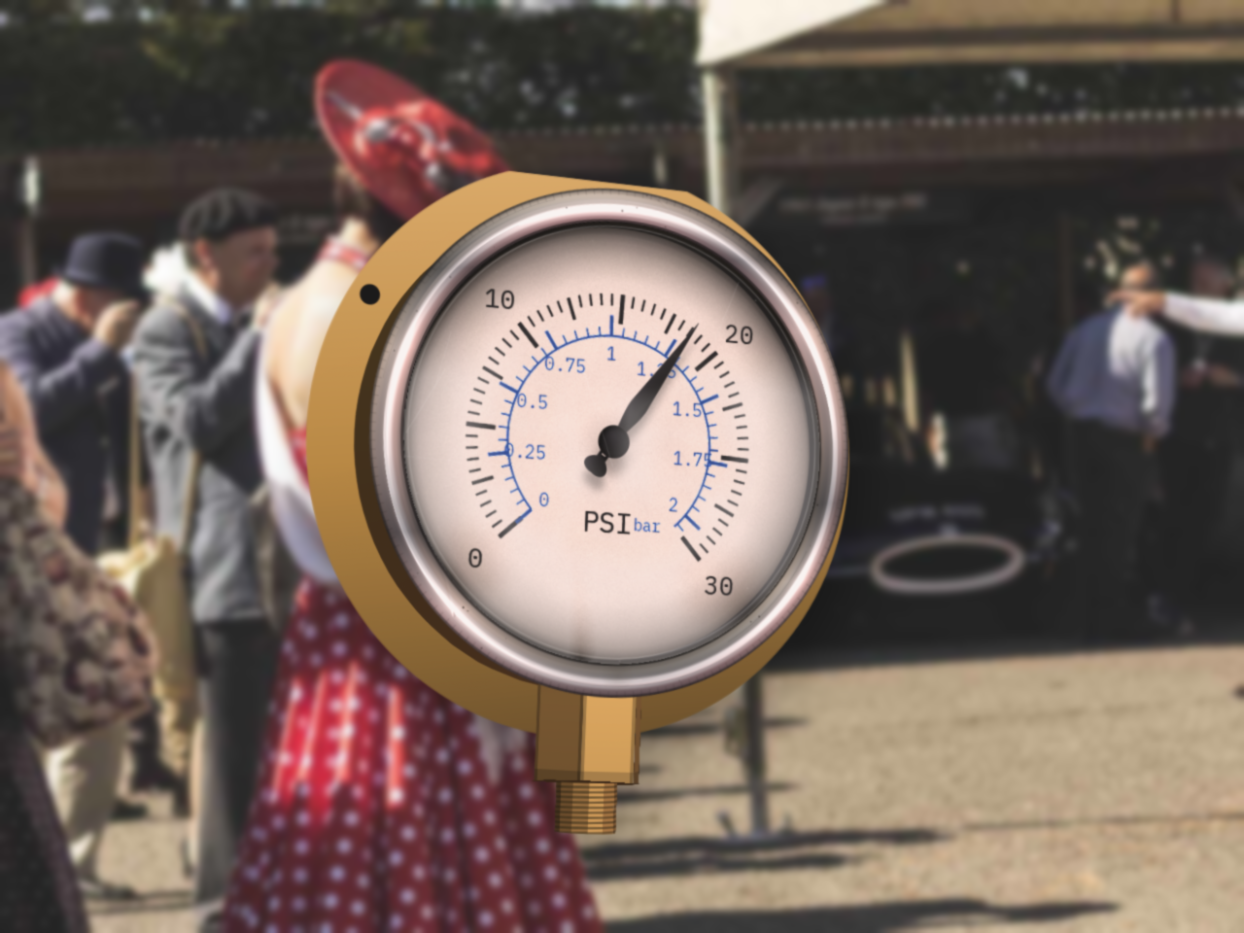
18.5 psi
